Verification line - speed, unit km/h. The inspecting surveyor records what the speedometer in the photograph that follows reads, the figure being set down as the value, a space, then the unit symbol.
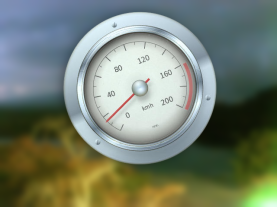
15 km/h
